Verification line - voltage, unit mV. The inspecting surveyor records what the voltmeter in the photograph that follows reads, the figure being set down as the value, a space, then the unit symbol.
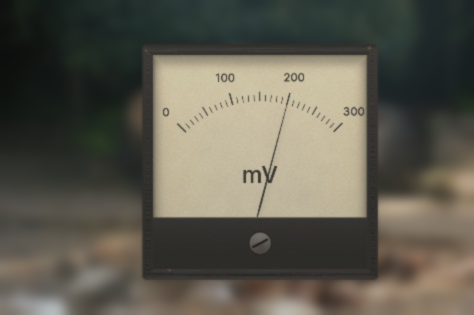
200 mV
